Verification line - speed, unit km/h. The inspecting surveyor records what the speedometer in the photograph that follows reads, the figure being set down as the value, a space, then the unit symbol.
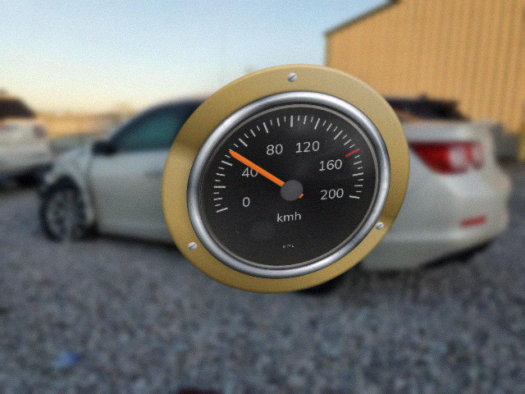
50 km/h
